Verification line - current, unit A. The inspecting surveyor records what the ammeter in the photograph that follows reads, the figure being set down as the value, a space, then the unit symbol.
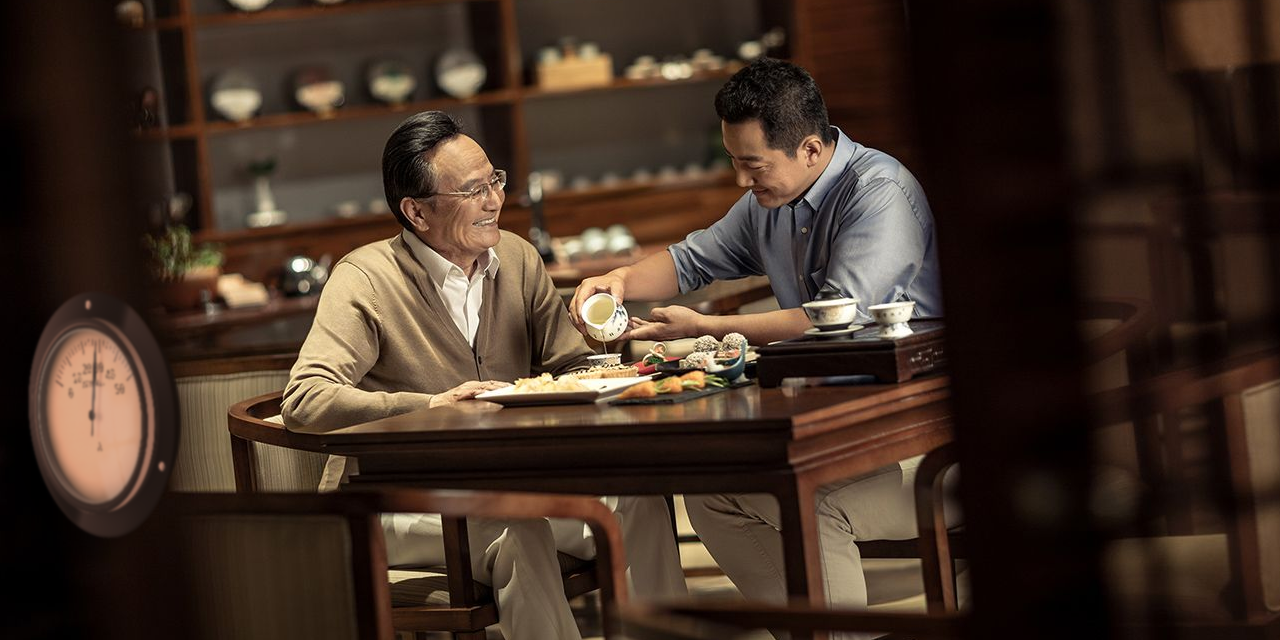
30 A
